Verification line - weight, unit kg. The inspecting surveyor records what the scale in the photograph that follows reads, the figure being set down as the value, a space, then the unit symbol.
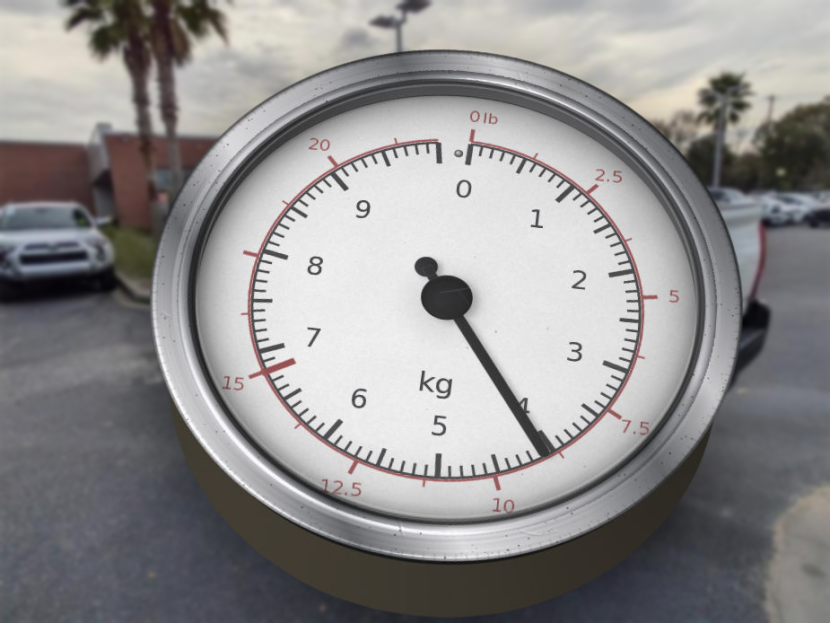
4.1 kg
